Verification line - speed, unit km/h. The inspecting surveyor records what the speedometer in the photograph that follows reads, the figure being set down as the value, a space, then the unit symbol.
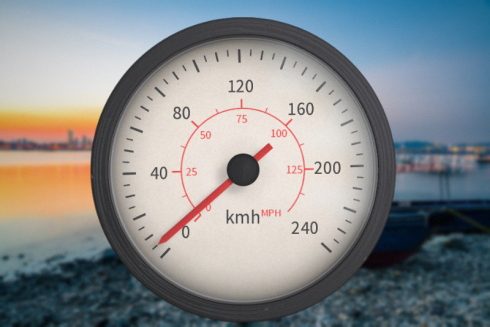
5 km/h
